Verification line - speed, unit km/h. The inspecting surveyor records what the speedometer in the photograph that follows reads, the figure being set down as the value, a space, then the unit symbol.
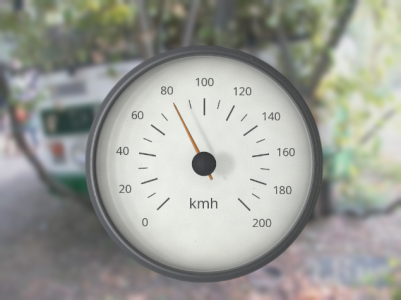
80 km/h
